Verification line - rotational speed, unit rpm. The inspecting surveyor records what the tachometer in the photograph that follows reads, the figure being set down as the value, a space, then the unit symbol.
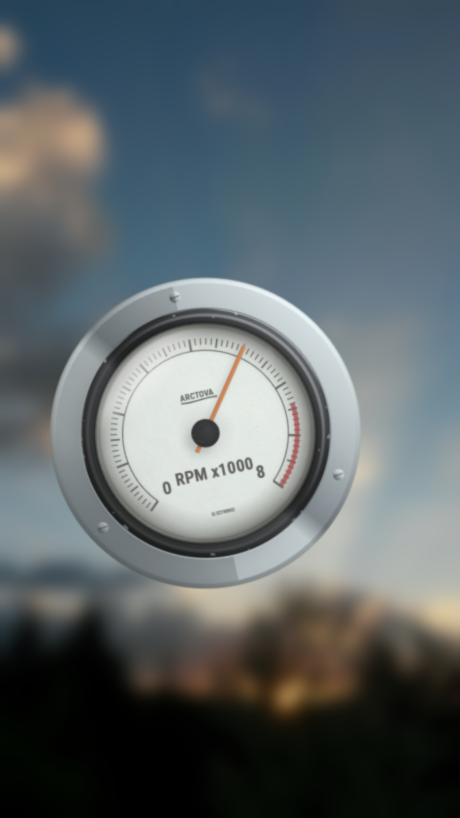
5000 rpm
